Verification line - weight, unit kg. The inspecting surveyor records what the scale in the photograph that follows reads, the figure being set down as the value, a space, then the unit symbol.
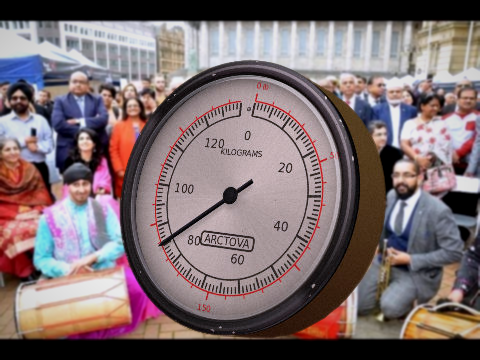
85 kg
